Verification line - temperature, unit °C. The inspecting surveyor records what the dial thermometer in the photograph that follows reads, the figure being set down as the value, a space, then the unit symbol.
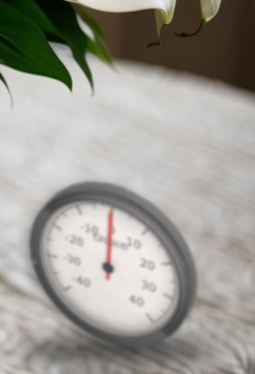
0 °C
